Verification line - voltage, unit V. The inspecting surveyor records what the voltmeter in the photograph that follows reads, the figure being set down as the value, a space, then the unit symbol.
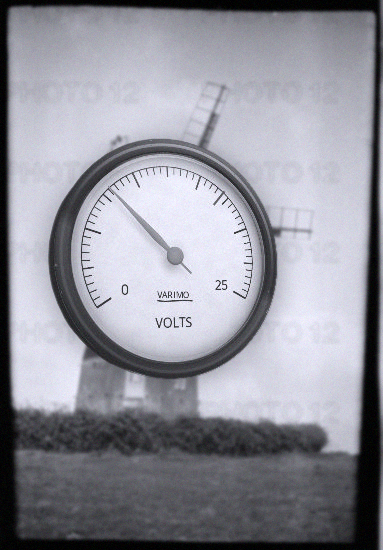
8 V
